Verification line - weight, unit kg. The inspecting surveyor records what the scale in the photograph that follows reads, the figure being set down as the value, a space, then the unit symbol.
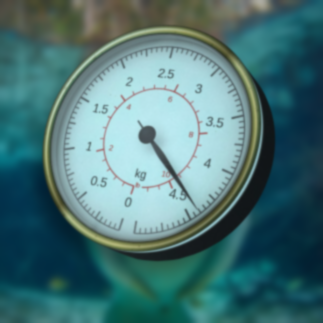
4.4 kg
